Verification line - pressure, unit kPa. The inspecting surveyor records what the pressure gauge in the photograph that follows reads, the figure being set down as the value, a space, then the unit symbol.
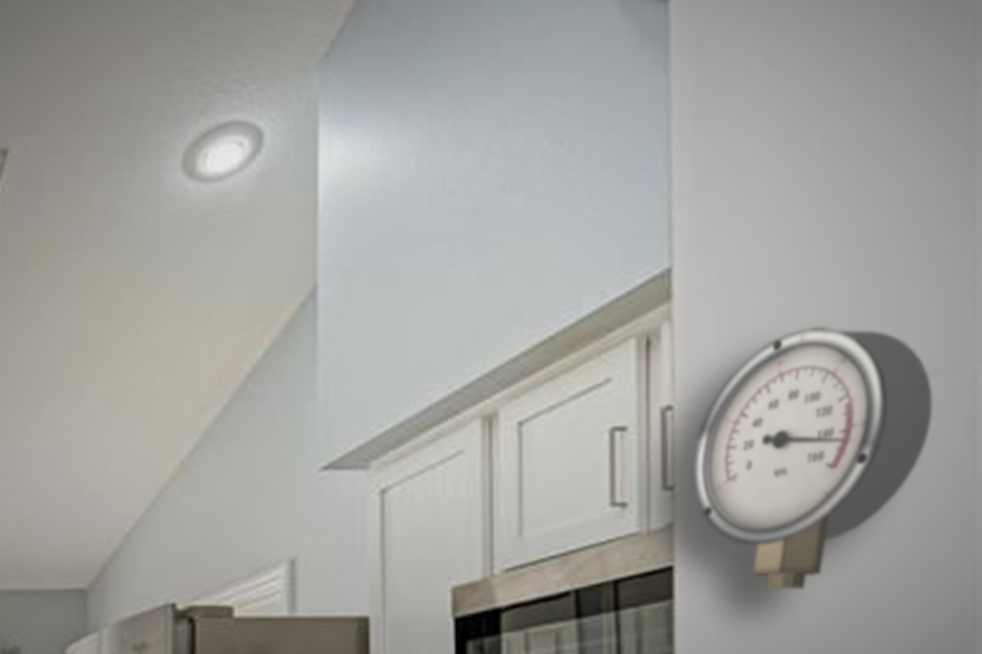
145 kPa
